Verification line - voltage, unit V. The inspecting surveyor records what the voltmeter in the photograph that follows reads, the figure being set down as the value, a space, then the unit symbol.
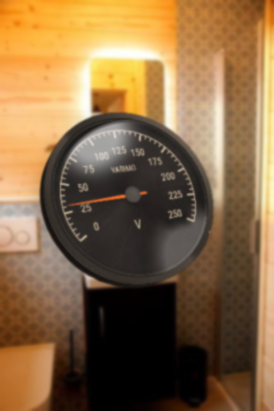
30 V
